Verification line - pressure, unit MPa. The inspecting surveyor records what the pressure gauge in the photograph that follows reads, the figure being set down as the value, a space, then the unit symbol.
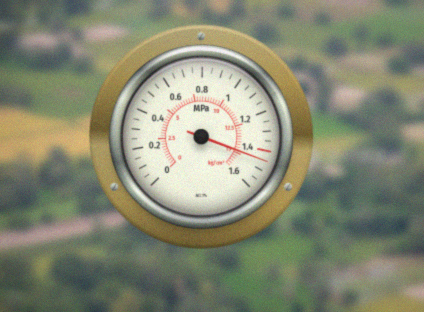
1.45 MPa
